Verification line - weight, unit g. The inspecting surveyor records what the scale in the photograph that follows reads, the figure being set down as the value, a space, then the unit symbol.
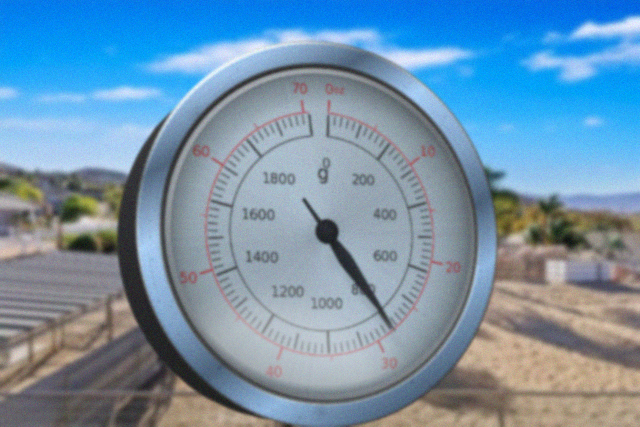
800 g
